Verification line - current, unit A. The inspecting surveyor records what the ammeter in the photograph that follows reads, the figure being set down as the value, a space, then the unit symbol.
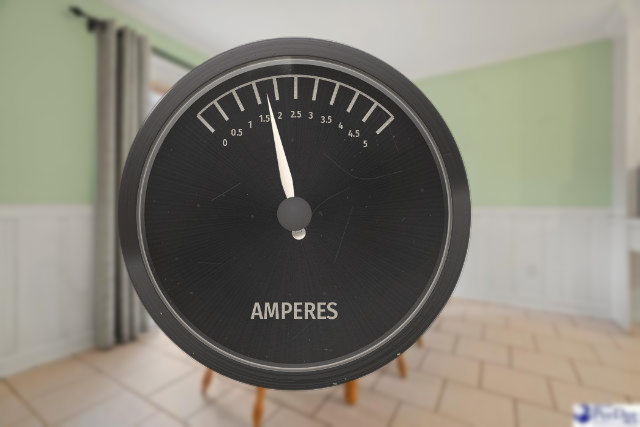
1.75 A
